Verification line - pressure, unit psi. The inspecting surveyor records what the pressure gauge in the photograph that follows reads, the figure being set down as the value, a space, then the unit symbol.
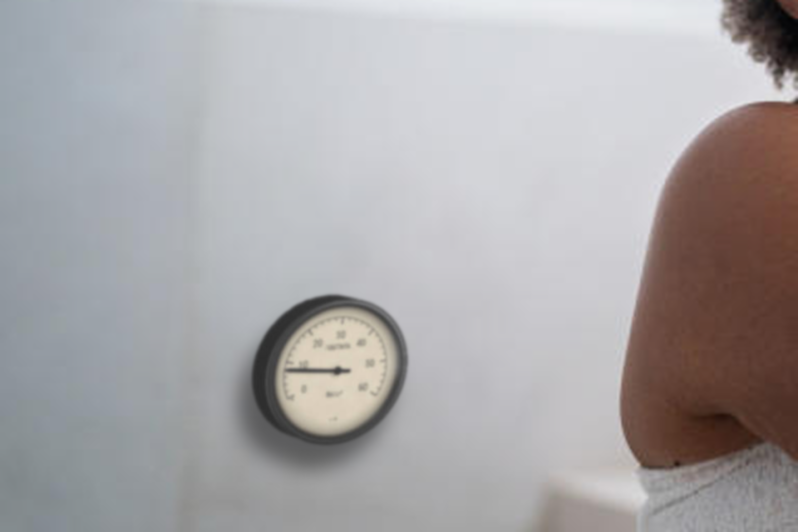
8 psi
